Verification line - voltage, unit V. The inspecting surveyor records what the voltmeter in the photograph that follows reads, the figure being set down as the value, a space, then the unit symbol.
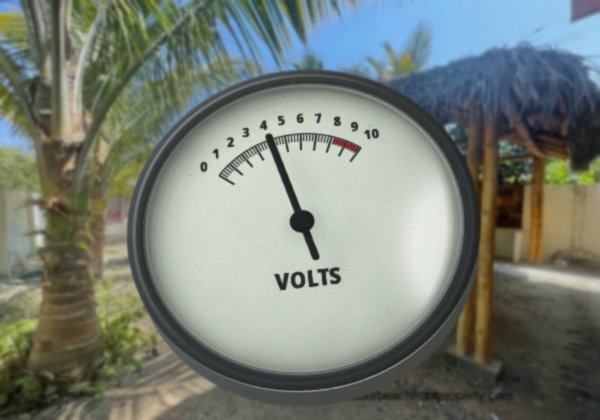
4 V
